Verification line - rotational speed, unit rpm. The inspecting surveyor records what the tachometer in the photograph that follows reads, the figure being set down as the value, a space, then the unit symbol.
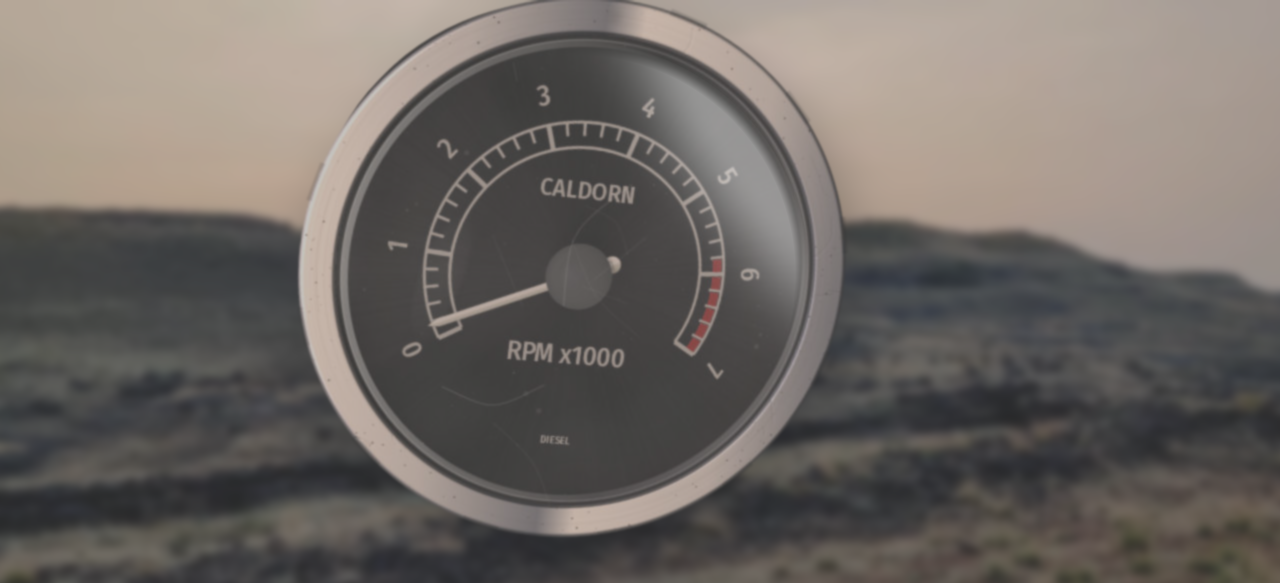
200 rpm
